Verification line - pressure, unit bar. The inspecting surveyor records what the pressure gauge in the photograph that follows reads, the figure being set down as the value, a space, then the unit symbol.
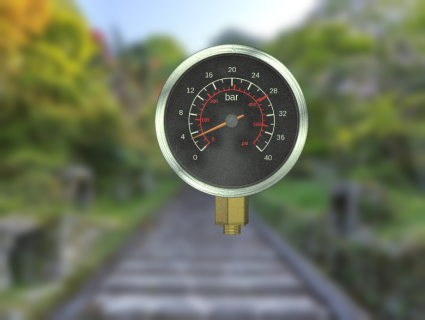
3 bar
